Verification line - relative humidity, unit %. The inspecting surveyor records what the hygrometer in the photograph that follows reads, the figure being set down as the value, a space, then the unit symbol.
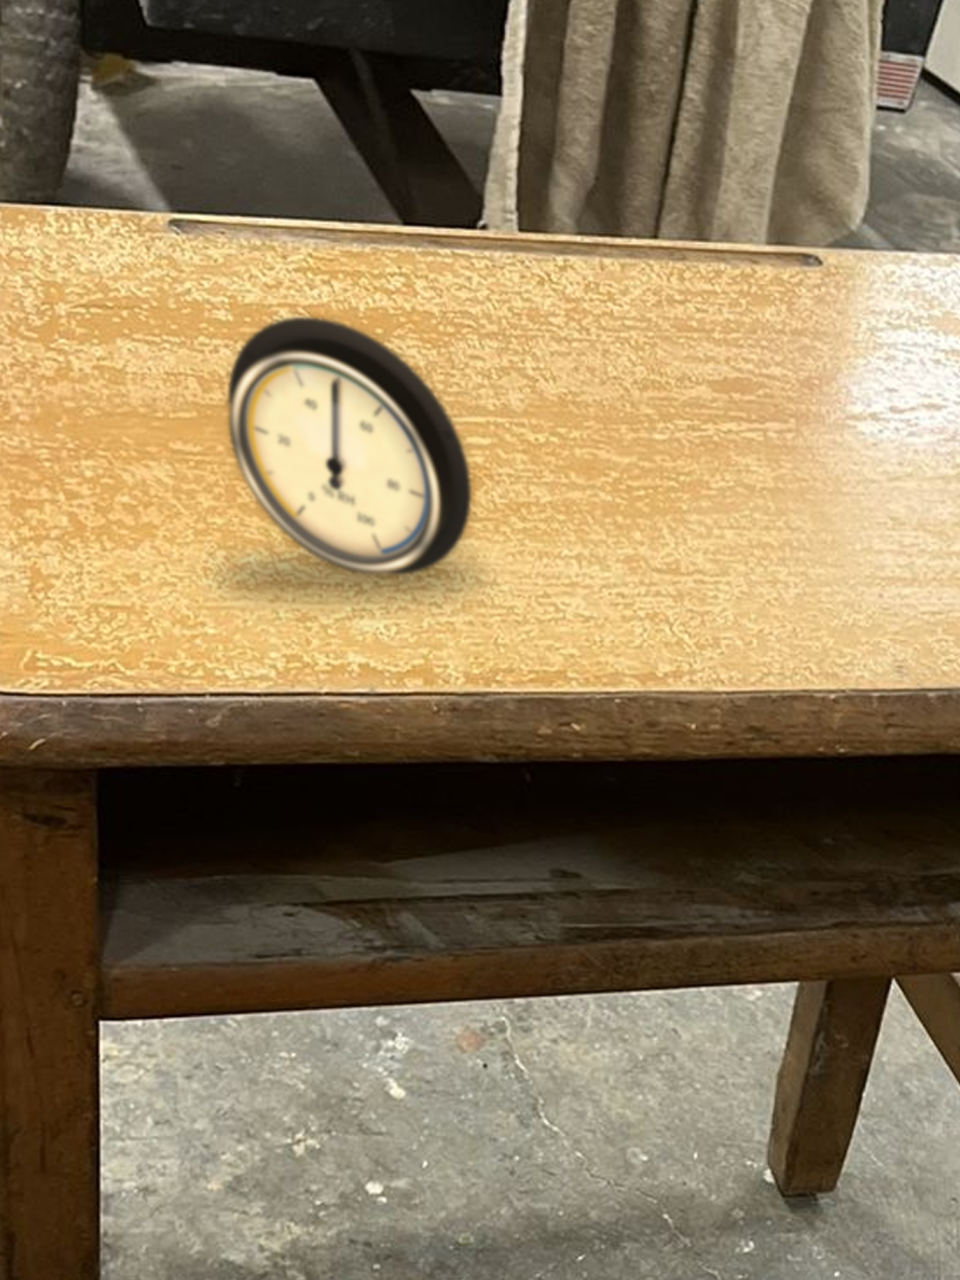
50 %
